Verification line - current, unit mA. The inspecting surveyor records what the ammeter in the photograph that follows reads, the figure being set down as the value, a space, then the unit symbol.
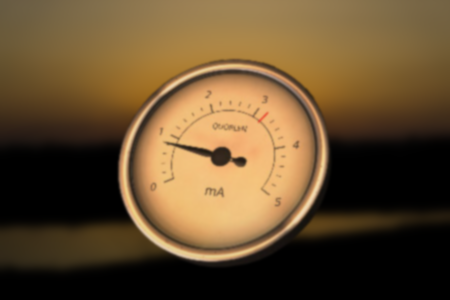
0.8 mA
